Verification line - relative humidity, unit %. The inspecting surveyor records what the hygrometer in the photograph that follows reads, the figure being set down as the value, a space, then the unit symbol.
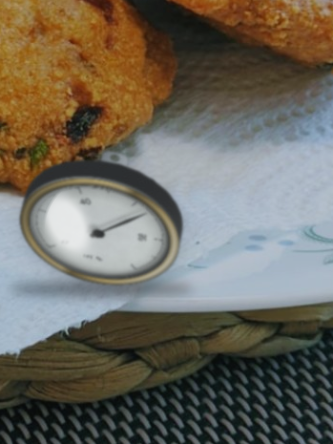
65 %
